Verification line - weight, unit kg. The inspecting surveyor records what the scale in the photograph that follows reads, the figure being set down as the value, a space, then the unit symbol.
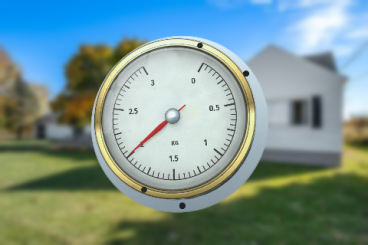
2 kg
